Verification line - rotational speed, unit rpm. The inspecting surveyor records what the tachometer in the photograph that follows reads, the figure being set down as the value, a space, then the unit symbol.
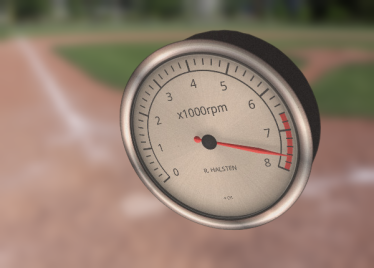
7600 rpm
